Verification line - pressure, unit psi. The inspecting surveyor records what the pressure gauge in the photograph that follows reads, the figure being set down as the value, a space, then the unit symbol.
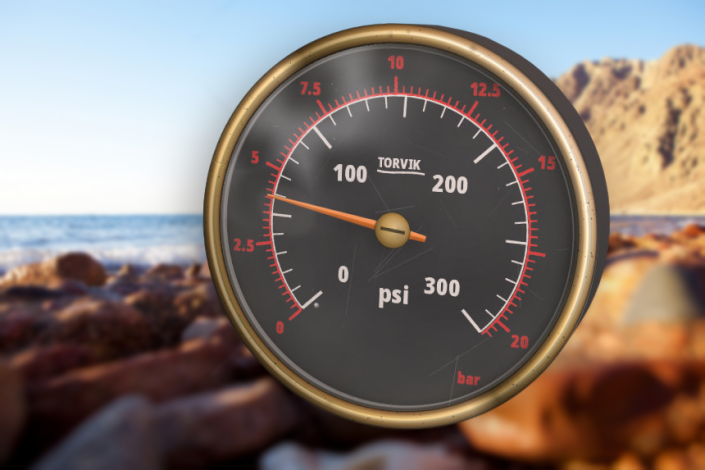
60 psi
